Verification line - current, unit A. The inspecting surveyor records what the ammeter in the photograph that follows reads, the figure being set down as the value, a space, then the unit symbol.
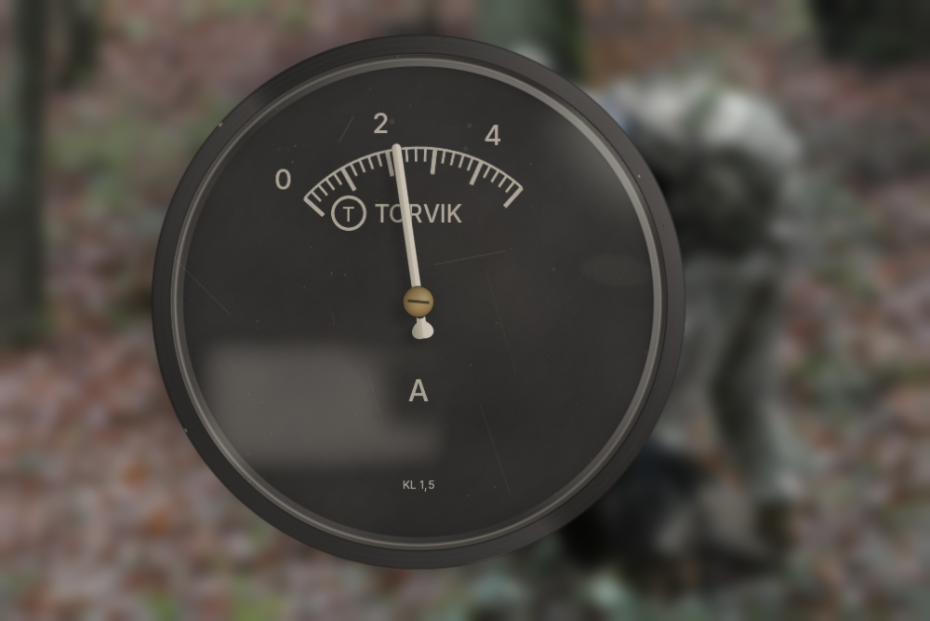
2.2 A
